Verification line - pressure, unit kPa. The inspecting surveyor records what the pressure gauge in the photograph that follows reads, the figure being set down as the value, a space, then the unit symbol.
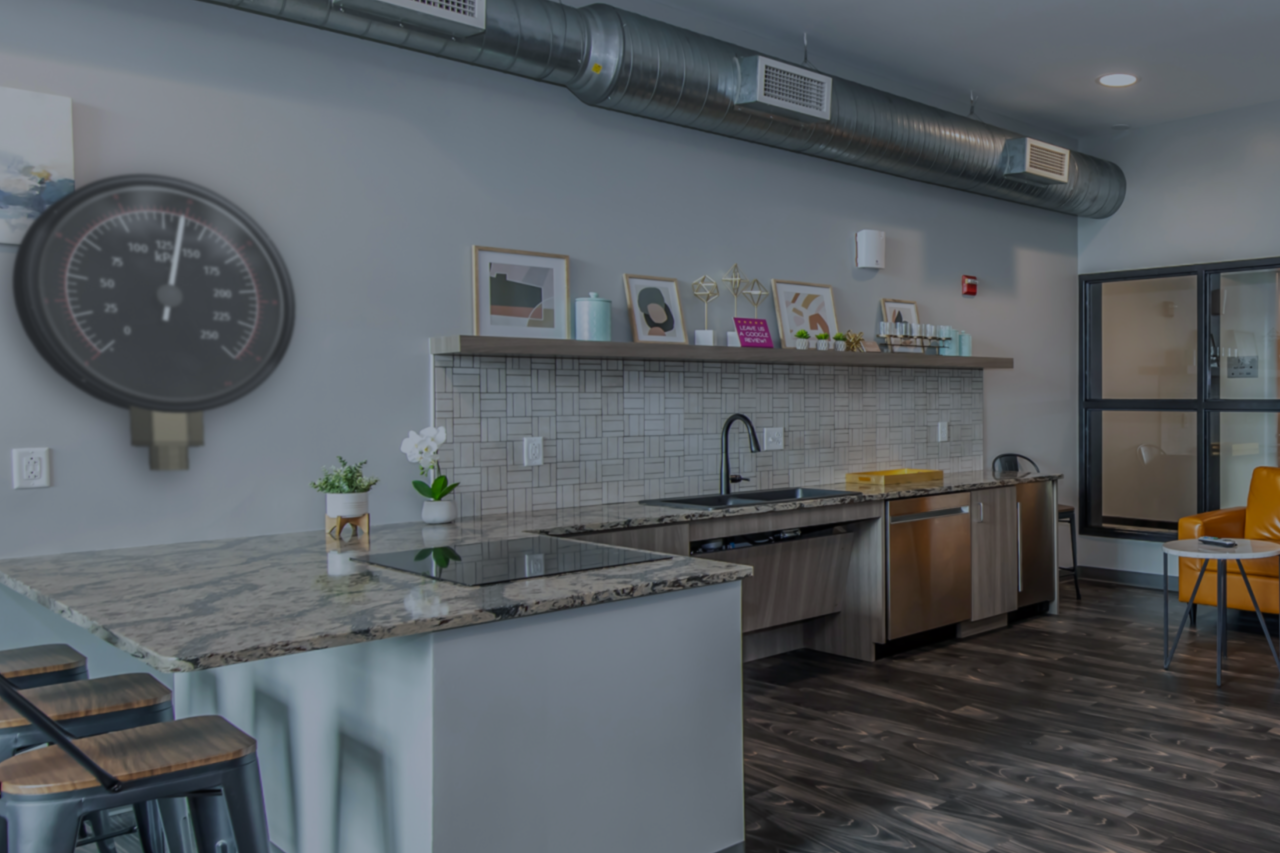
135 kPa
